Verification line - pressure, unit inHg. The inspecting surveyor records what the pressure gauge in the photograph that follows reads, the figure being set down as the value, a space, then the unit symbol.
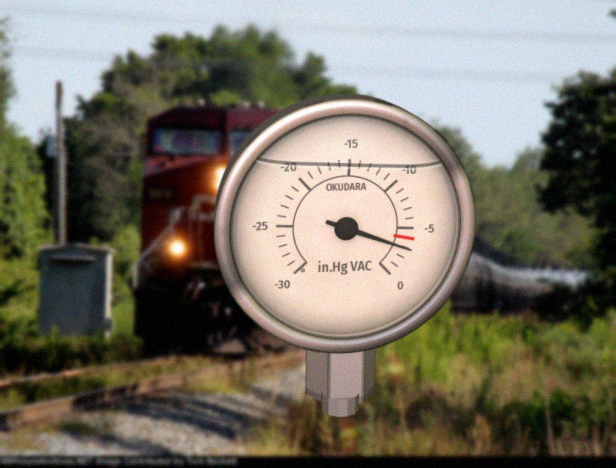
-3 inHg
